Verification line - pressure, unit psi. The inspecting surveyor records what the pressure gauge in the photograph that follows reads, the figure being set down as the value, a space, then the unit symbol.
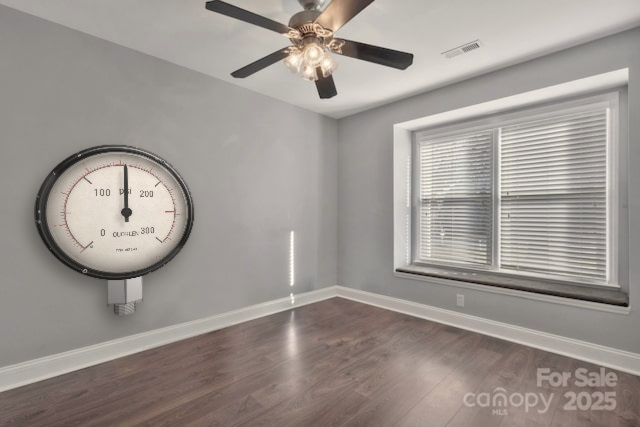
150 psi
